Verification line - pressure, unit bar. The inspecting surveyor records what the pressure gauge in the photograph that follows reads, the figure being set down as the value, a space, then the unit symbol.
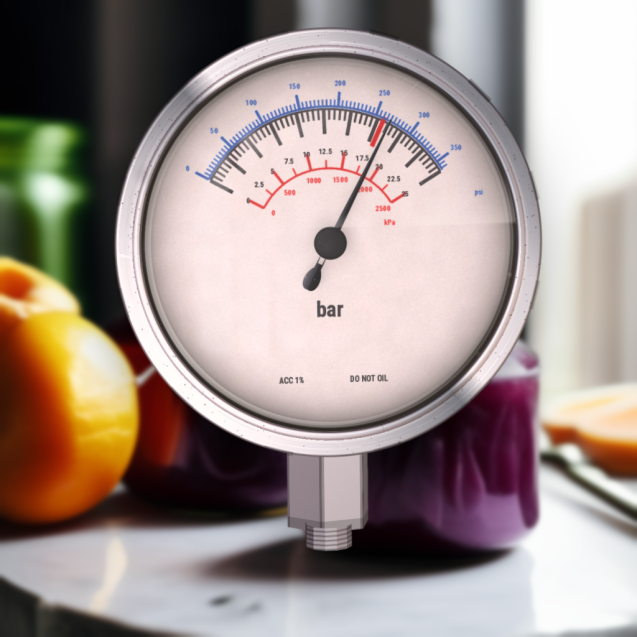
18.5 bar
